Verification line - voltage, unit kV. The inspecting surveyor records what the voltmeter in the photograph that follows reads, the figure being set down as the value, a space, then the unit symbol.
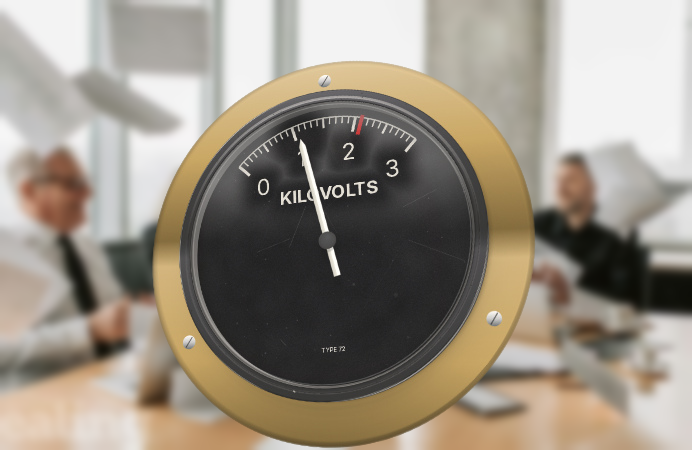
1.1 kV
